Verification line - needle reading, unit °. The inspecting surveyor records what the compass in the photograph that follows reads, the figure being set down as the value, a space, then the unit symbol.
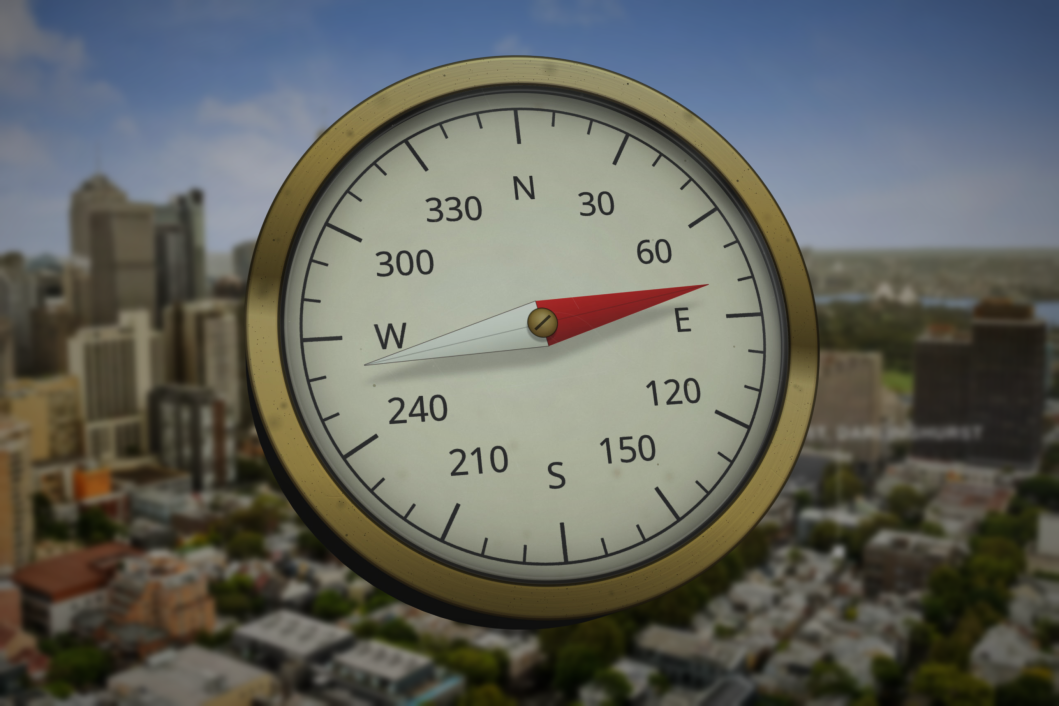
80 °
